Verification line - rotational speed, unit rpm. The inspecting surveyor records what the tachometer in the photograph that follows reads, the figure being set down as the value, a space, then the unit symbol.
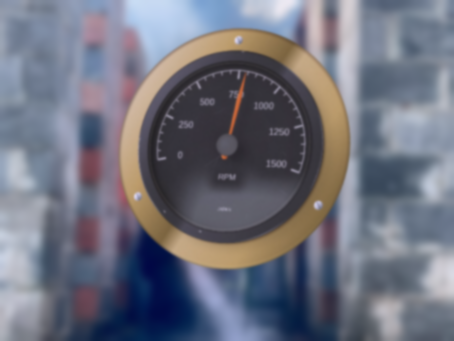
800 rpm
